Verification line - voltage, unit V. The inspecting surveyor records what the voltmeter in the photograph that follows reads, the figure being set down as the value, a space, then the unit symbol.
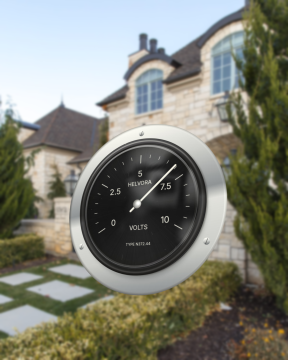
7 V
